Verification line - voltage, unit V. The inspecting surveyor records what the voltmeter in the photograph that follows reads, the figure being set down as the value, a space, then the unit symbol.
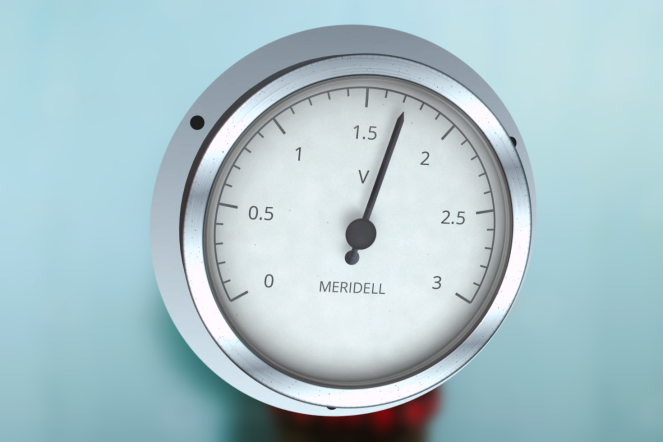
1.7 V
